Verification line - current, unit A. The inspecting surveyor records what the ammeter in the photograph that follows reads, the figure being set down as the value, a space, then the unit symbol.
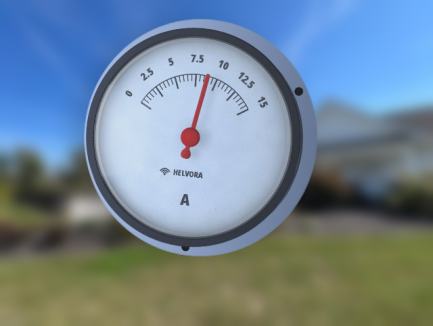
9 A
